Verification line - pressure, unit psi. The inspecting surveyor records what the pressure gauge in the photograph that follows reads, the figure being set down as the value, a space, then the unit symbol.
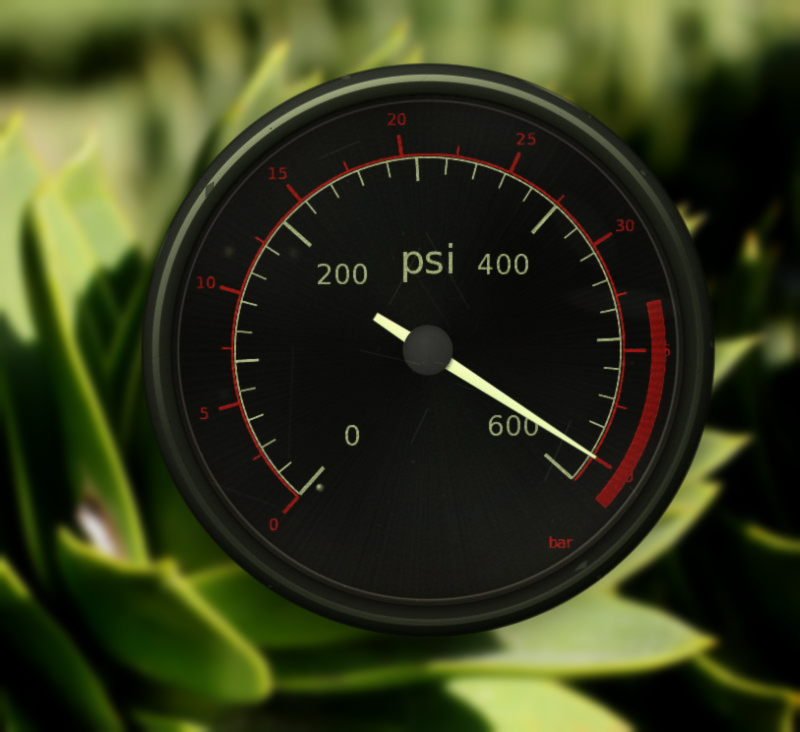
580 psi
